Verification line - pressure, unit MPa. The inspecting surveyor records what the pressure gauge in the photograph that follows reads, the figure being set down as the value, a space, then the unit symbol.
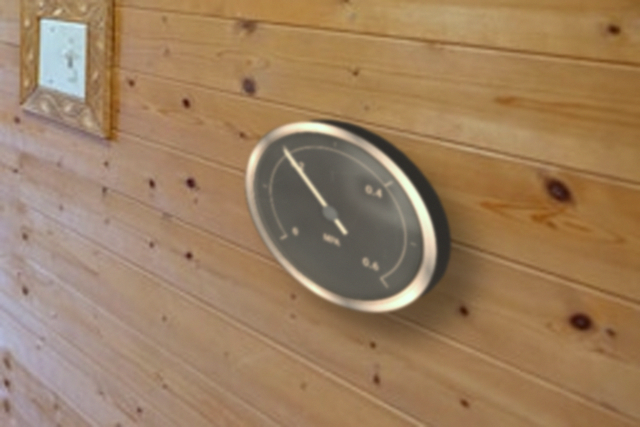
0.2 MPa
